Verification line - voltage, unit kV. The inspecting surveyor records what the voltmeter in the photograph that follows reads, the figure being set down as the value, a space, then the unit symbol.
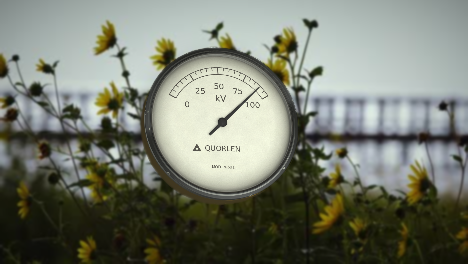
90 kV
